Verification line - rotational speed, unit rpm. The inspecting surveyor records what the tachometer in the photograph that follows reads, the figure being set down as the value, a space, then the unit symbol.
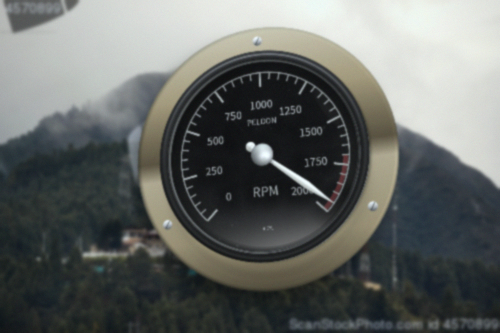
1950 rpm
